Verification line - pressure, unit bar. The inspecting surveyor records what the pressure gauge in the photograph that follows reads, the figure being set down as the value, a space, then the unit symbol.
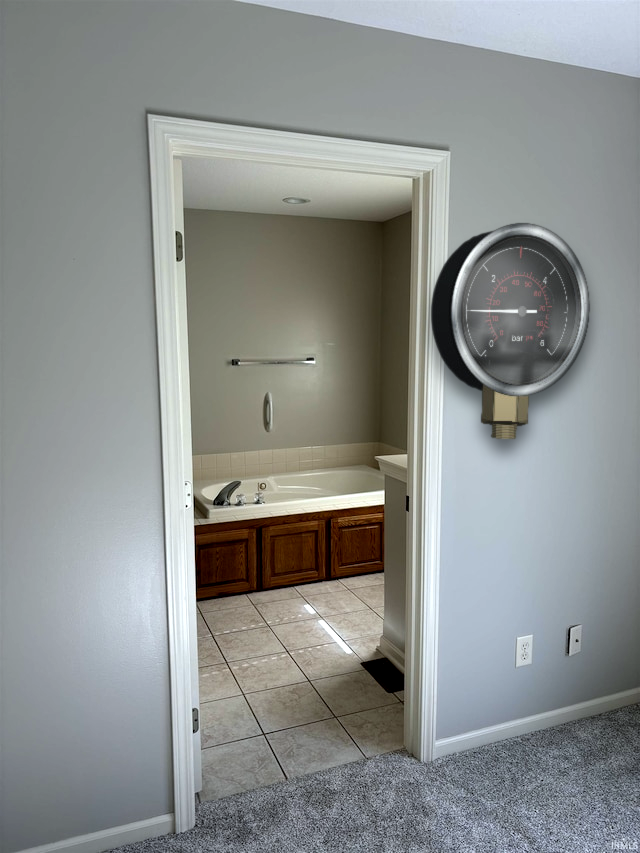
1 bar
